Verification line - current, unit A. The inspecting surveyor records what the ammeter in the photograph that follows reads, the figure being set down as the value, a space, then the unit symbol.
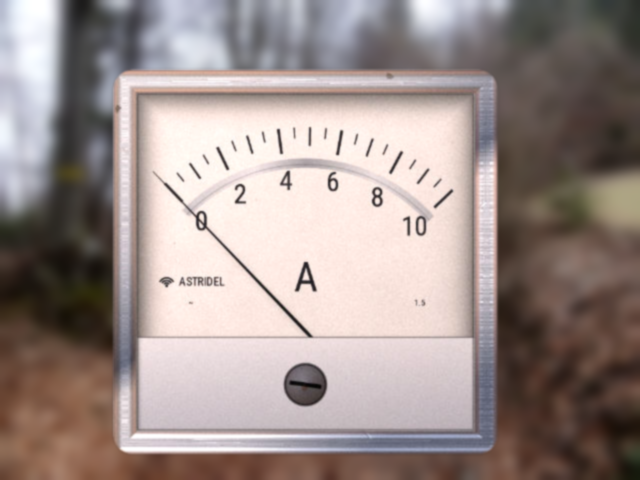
0 A
